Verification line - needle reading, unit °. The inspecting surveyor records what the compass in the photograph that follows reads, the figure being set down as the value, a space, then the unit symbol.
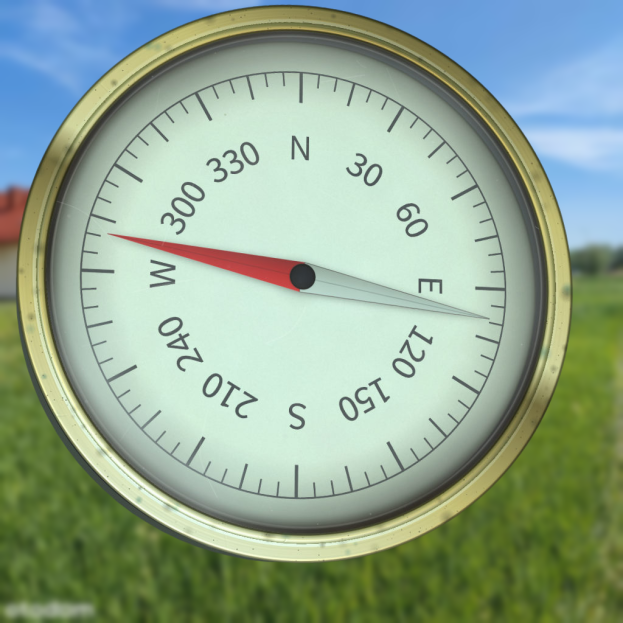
280 °
